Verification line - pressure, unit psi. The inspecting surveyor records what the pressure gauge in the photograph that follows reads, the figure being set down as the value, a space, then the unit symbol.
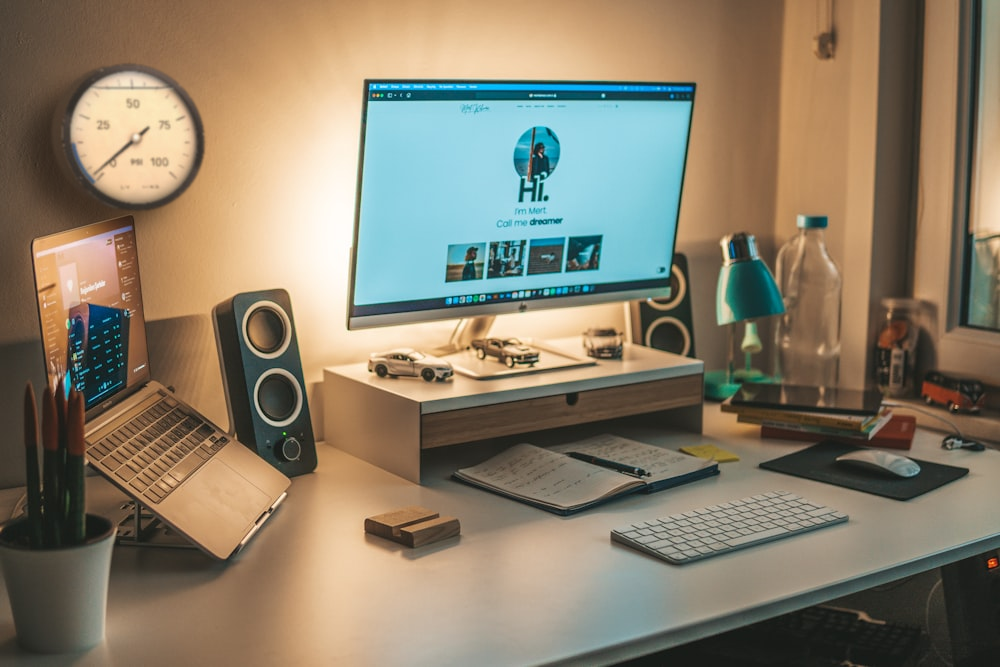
2.5 psi
